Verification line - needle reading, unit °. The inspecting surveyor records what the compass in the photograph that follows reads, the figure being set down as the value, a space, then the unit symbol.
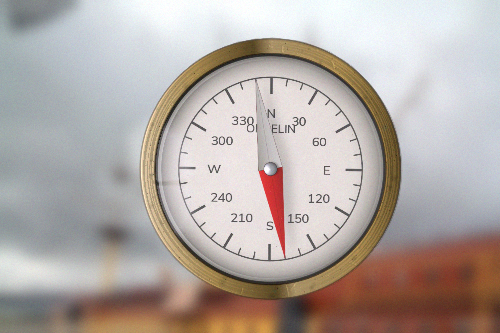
170 °
